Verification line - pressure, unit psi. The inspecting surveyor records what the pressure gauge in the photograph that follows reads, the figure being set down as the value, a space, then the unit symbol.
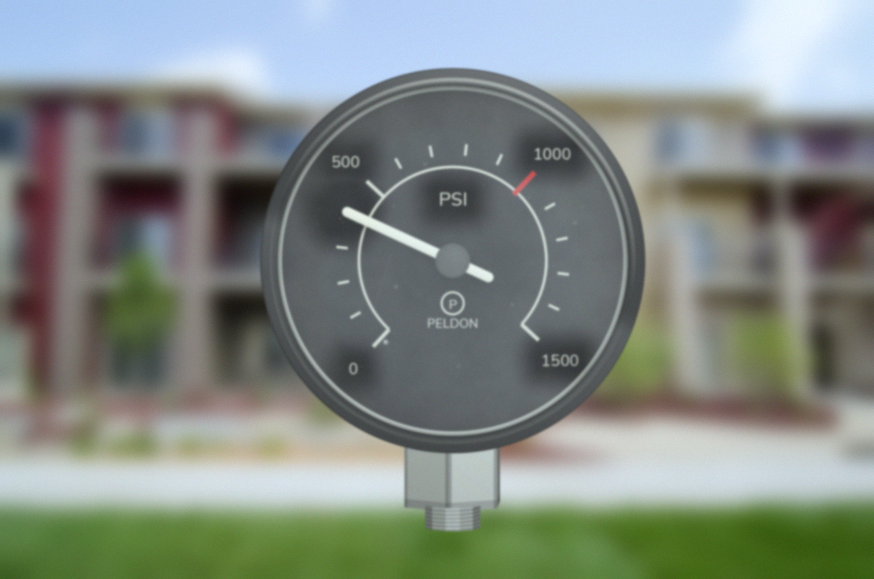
400 psi
